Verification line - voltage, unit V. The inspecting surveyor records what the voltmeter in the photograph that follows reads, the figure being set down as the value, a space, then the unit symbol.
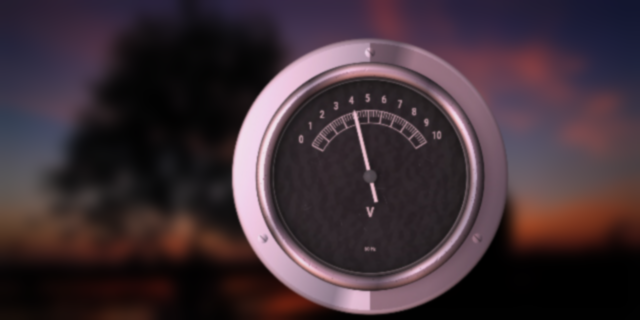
4 V
